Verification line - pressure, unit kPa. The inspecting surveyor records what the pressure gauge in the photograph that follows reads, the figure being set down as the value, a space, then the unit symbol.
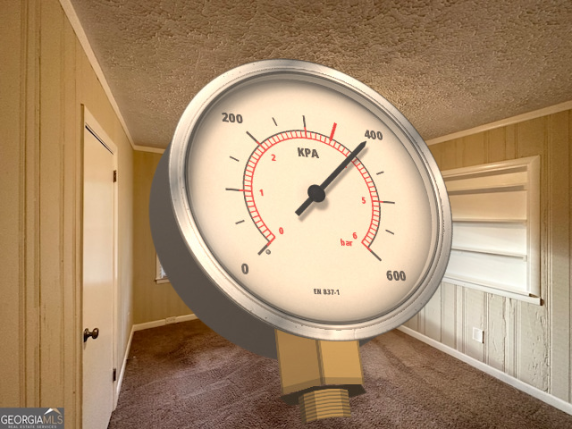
400 kPa
